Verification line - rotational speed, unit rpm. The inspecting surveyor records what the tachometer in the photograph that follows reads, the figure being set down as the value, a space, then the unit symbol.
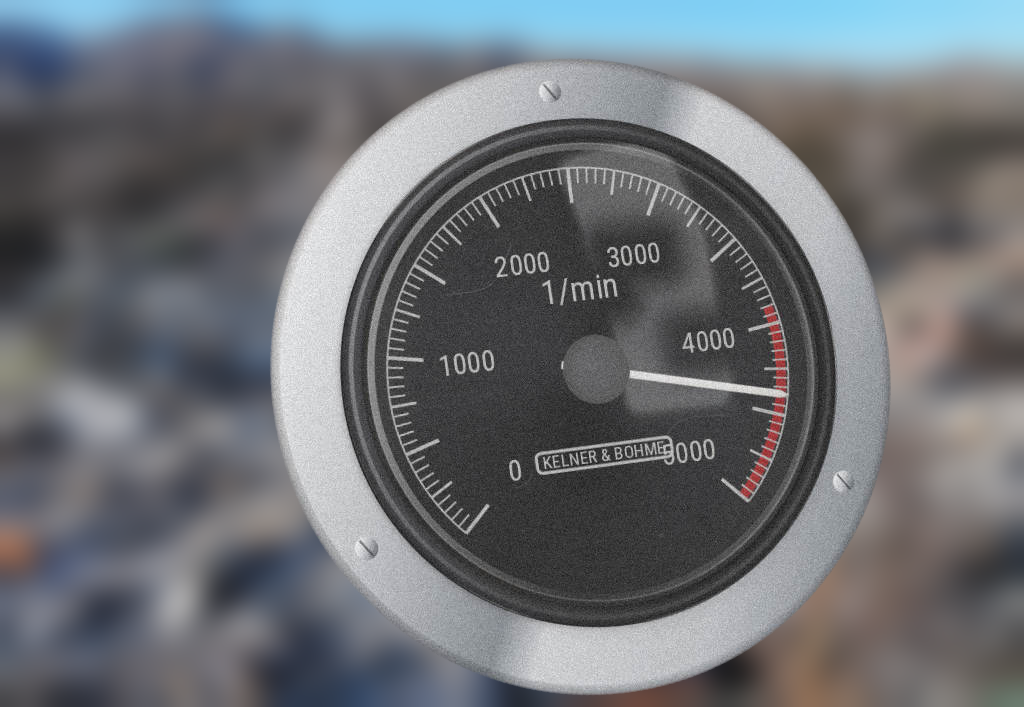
4400 rpm
